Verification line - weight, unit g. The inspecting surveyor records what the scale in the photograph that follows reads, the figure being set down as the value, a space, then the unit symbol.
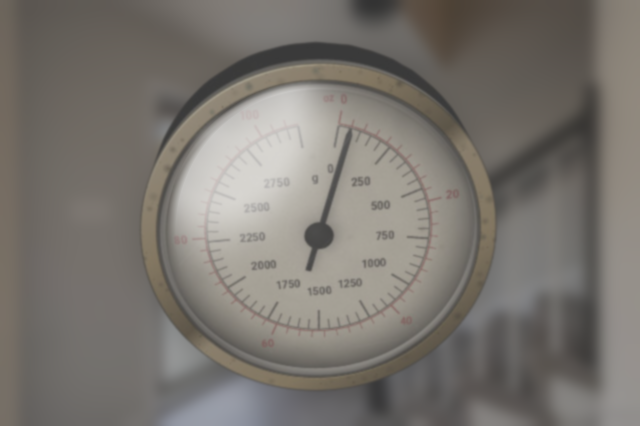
50 g
